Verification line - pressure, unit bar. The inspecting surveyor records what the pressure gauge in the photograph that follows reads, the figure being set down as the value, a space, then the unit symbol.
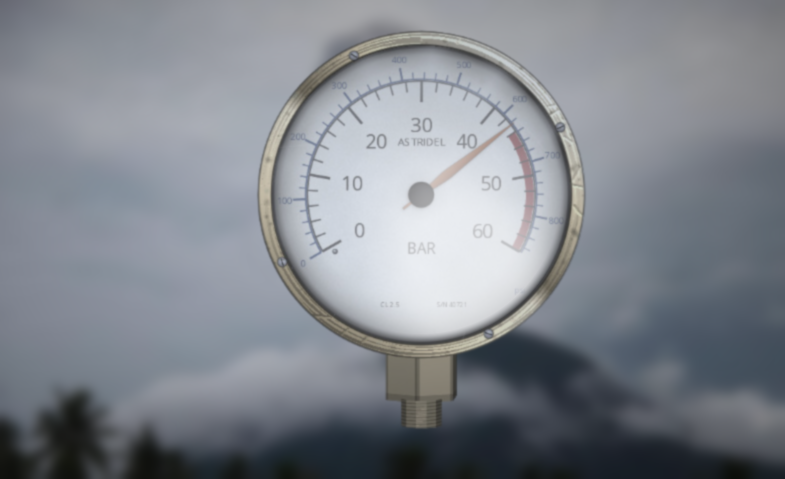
43 bar
